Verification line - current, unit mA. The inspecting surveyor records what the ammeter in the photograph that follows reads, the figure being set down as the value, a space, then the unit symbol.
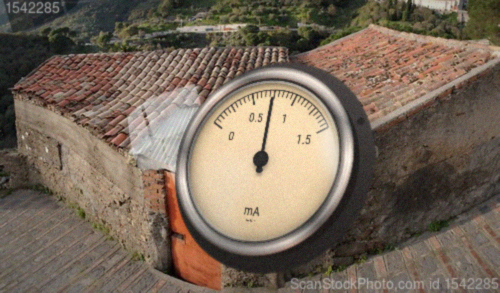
0.75 mA
